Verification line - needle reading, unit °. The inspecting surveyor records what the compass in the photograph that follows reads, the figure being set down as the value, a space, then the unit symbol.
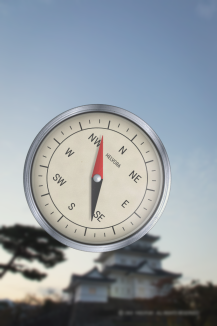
325 °
